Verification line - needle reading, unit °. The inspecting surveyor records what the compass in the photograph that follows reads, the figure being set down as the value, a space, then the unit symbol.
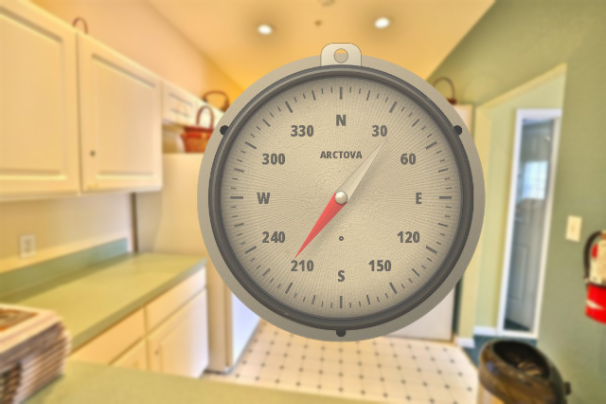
217.5 °
